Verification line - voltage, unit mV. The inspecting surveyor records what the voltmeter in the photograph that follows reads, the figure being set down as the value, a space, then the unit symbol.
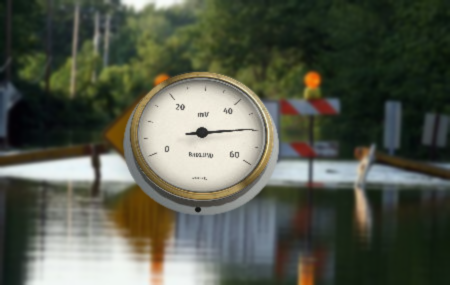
50 mV
